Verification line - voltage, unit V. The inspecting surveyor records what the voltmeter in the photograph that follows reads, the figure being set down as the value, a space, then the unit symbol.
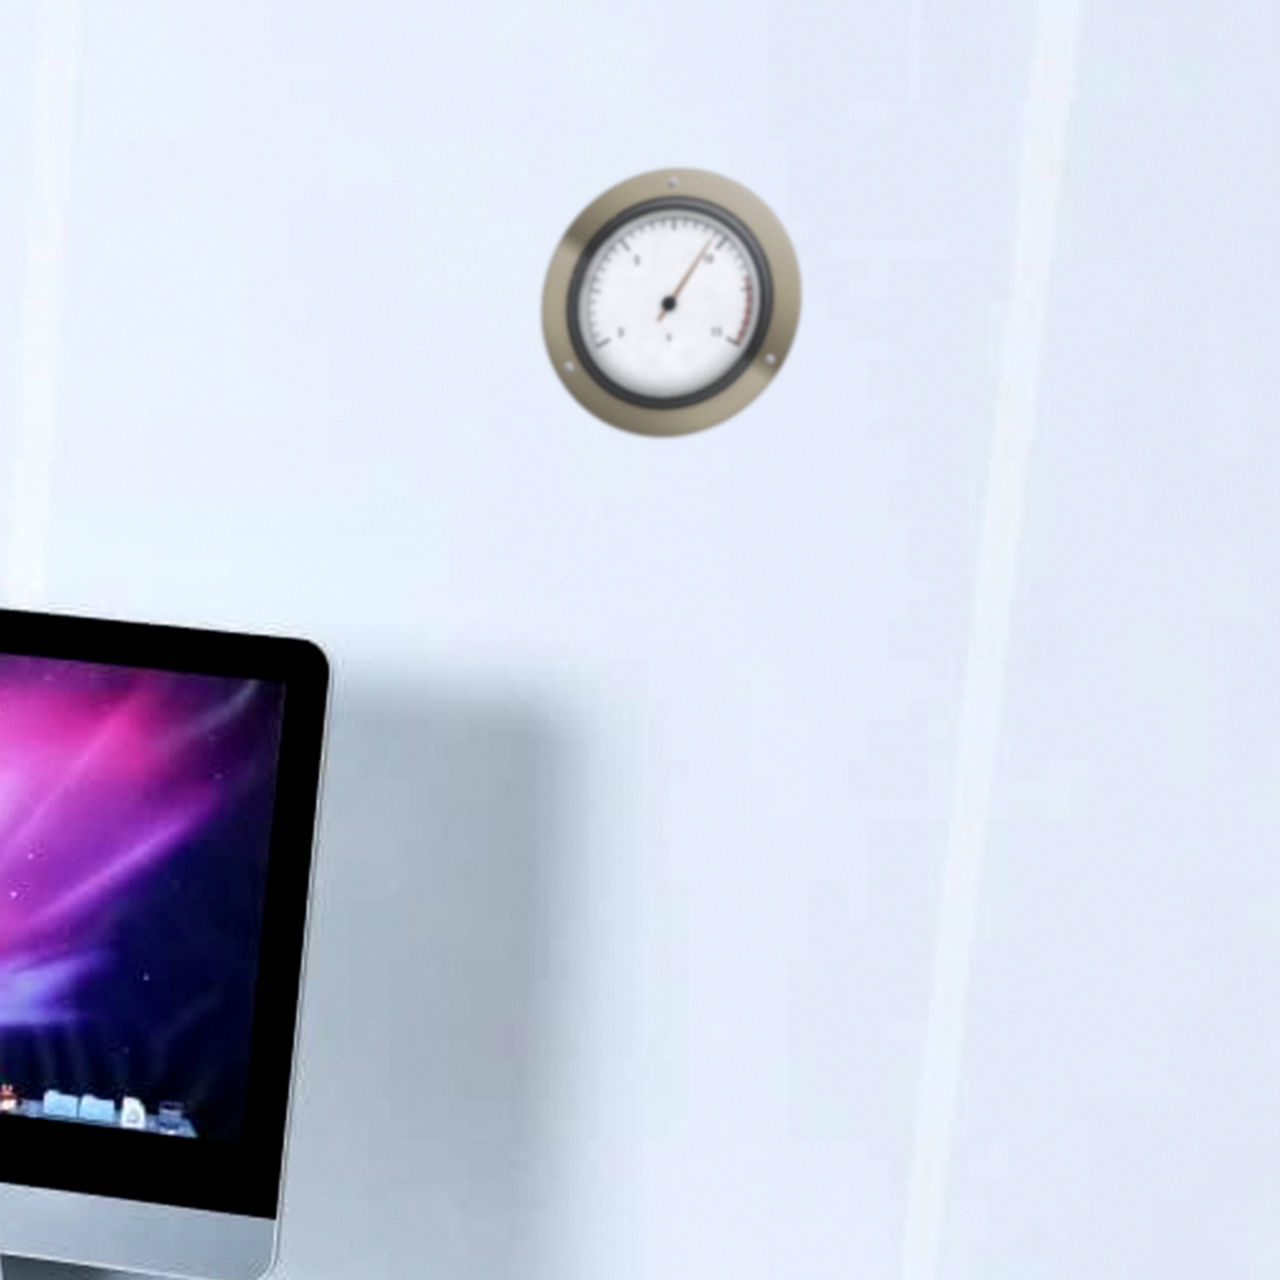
9.5 V
